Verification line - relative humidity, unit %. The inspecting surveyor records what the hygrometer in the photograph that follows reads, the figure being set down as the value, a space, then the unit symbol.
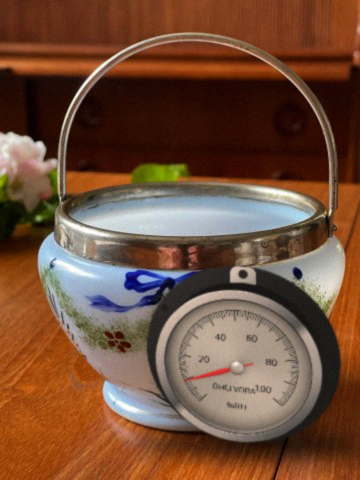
10 %
